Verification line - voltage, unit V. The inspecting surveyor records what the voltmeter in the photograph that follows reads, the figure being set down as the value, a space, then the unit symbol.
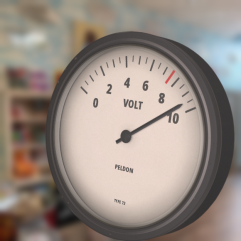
9.5 V
